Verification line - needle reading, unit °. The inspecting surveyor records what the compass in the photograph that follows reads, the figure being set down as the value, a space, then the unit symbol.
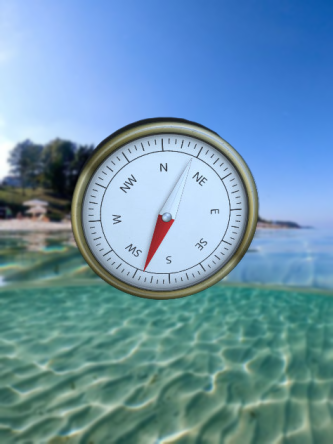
205 °
